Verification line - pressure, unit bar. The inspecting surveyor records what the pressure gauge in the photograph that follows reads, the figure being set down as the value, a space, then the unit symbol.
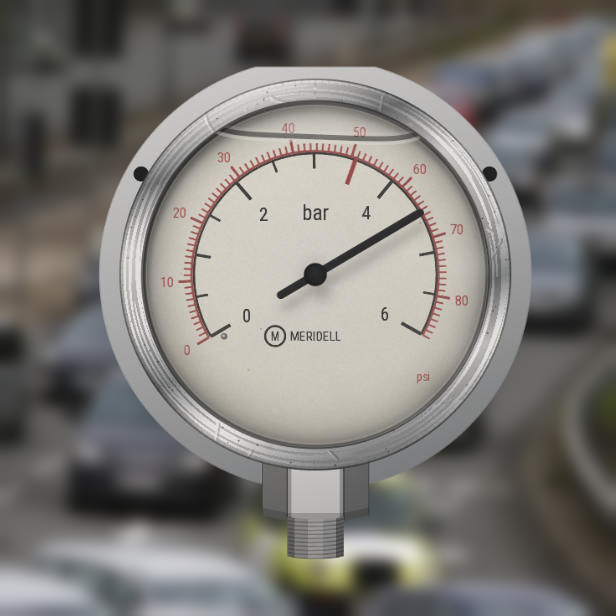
4.5 bar
